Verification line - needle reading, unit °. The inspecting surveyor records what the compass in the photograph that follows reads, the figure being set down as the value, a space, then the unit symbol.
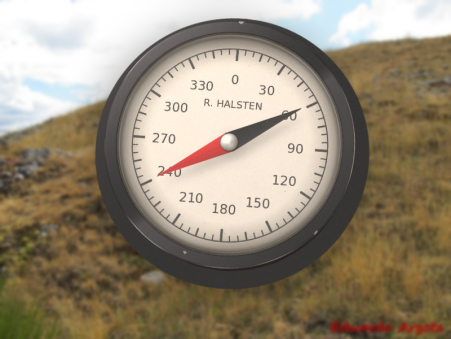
240 °
